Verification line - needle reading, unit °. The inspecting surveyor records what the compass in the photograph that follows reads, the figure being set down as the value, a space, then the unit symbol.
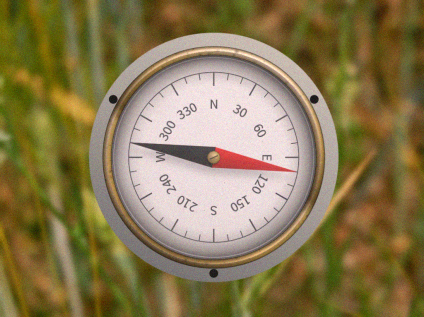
100 °
